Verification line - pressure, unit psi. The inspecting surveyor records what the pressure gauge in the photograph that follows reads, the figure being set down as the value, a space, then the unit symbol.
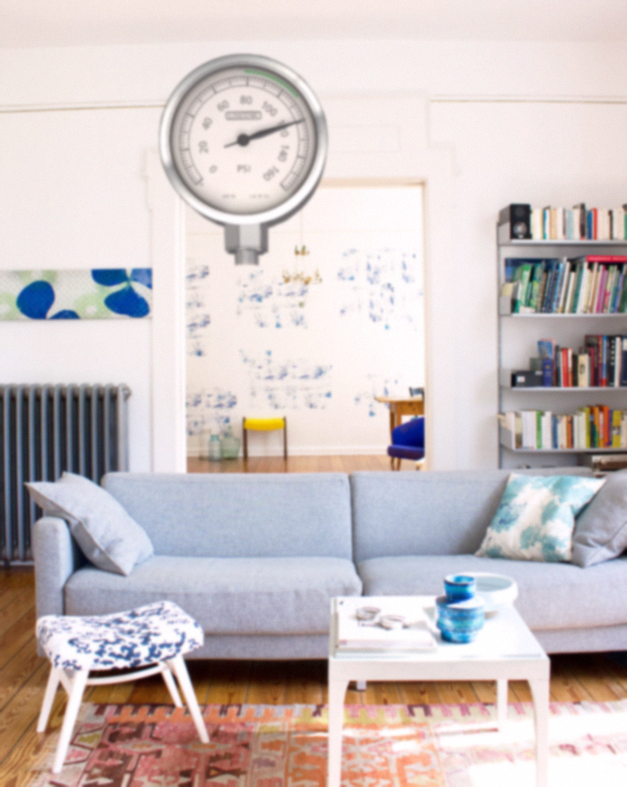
120 psi
